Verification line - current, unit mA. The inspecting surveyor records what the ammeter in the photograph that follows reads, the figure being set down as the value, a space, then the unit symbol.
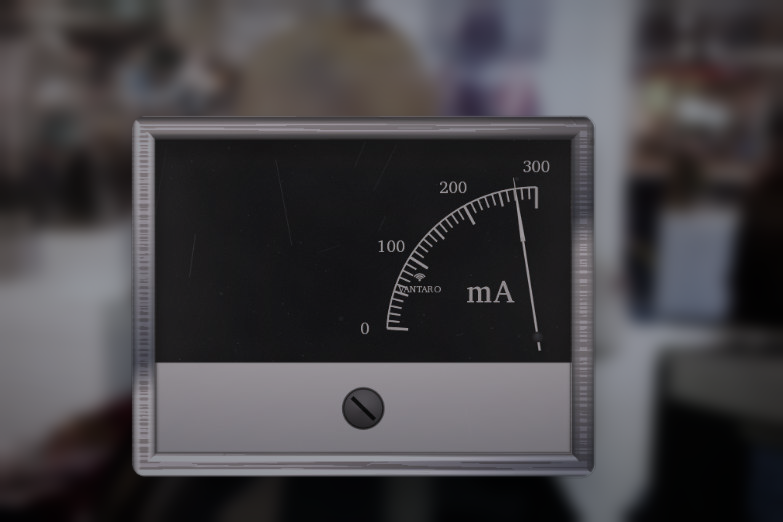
270 mA
